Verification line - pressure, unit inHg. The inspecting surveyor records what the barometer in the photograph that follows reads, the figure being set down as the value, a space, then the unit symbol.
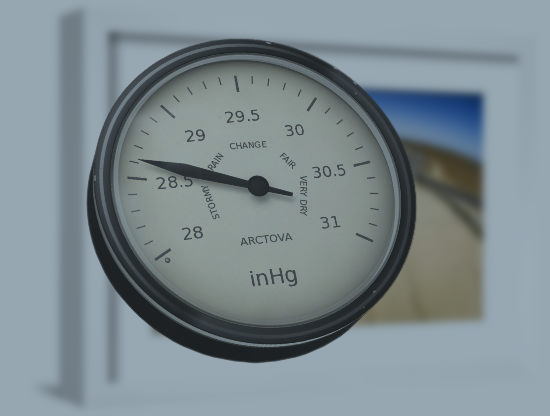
28.6 inHg
